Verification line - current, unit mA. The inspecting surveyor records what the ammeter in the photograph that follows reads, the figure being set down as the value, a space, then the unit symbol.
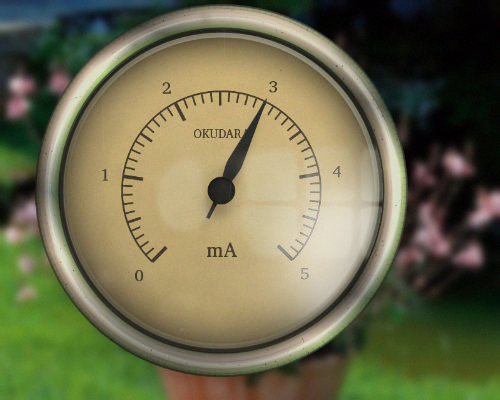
3 mA
